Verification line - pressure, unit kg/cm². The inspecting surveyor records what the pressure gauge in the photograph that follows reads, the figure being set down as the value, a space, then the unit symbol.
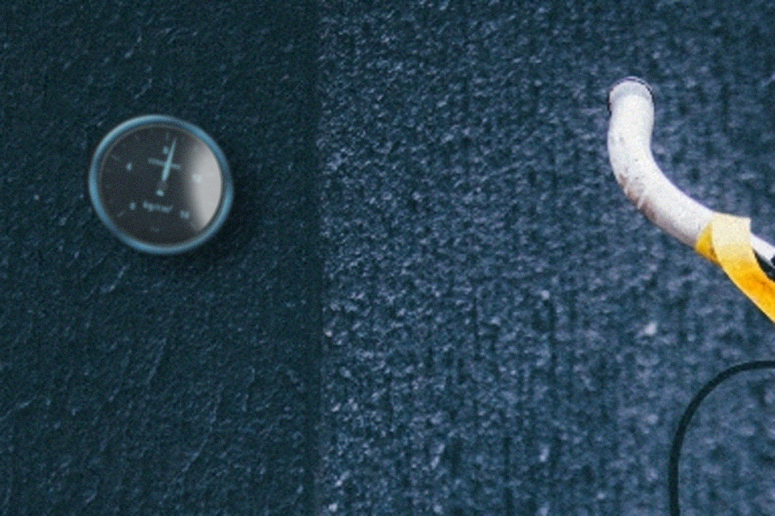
8.5 kg/cm²
